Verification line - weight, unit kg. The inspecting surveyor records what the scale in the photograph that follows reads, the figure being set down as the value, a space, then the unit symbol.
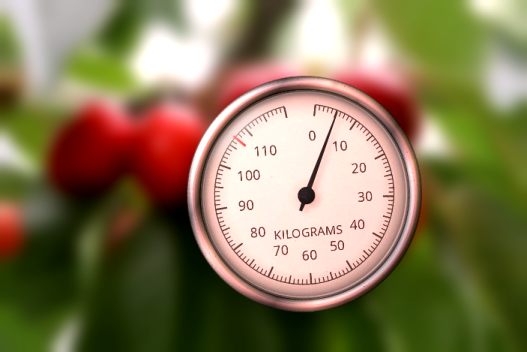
5 kg
